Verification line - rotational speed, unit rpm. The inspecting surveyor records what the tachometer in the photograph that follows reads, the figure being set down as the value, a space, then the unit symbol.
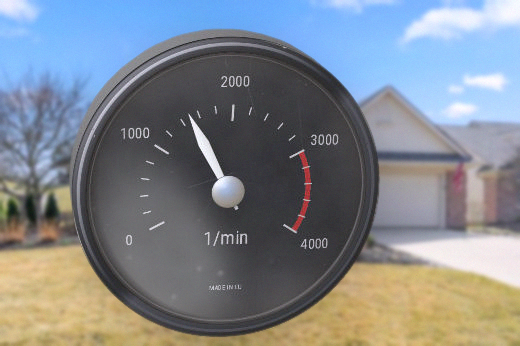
1500 rpm
